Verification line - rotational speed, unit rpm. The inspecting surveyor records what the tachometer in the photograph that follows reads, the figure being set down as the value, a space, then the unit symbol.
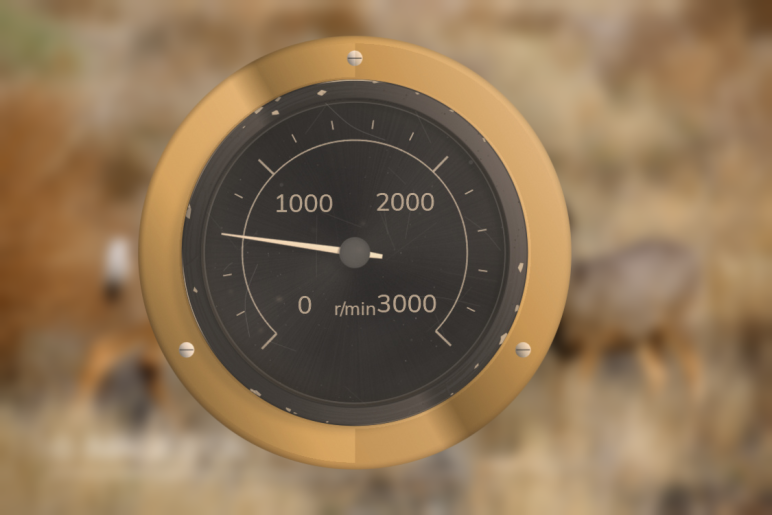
600 rpm
